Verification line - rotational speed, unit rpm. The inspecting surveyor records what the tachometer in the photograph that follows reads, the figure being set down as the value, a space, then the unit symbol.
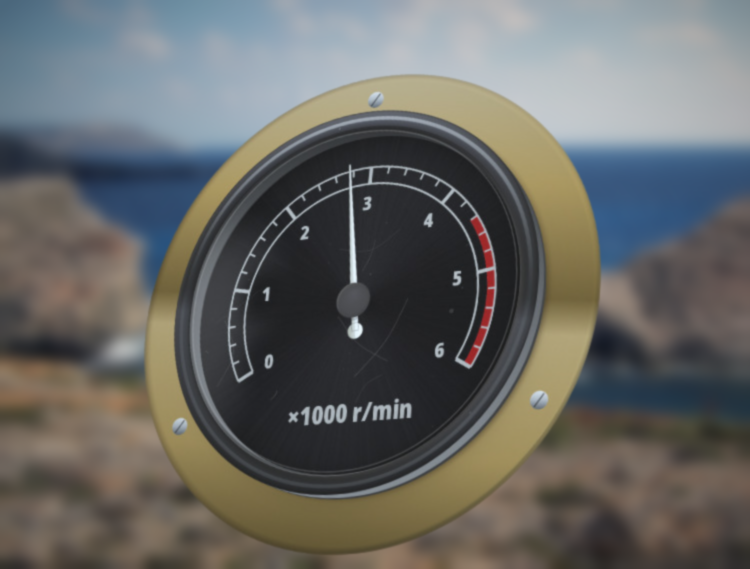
2800 rpm
